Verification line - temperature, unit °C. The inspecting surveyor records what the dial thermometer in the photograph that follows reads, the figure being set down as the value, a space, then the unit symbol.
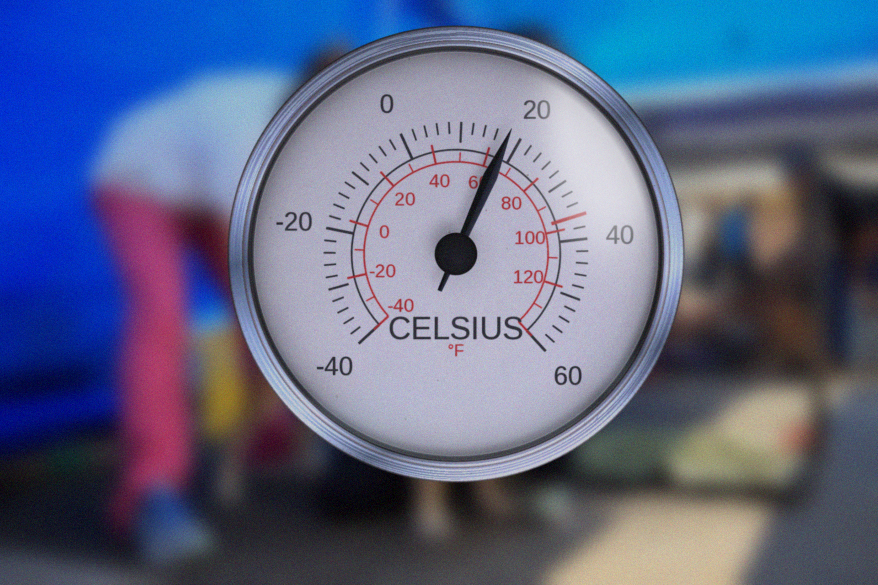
18 °C
